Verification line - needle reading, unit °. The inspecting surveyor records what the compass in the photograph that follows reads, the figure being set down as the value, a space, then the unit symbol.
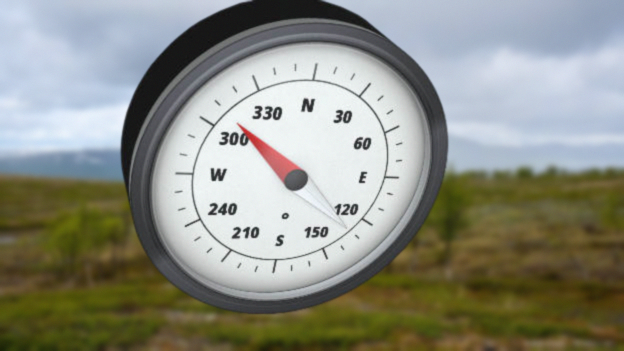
310 °
